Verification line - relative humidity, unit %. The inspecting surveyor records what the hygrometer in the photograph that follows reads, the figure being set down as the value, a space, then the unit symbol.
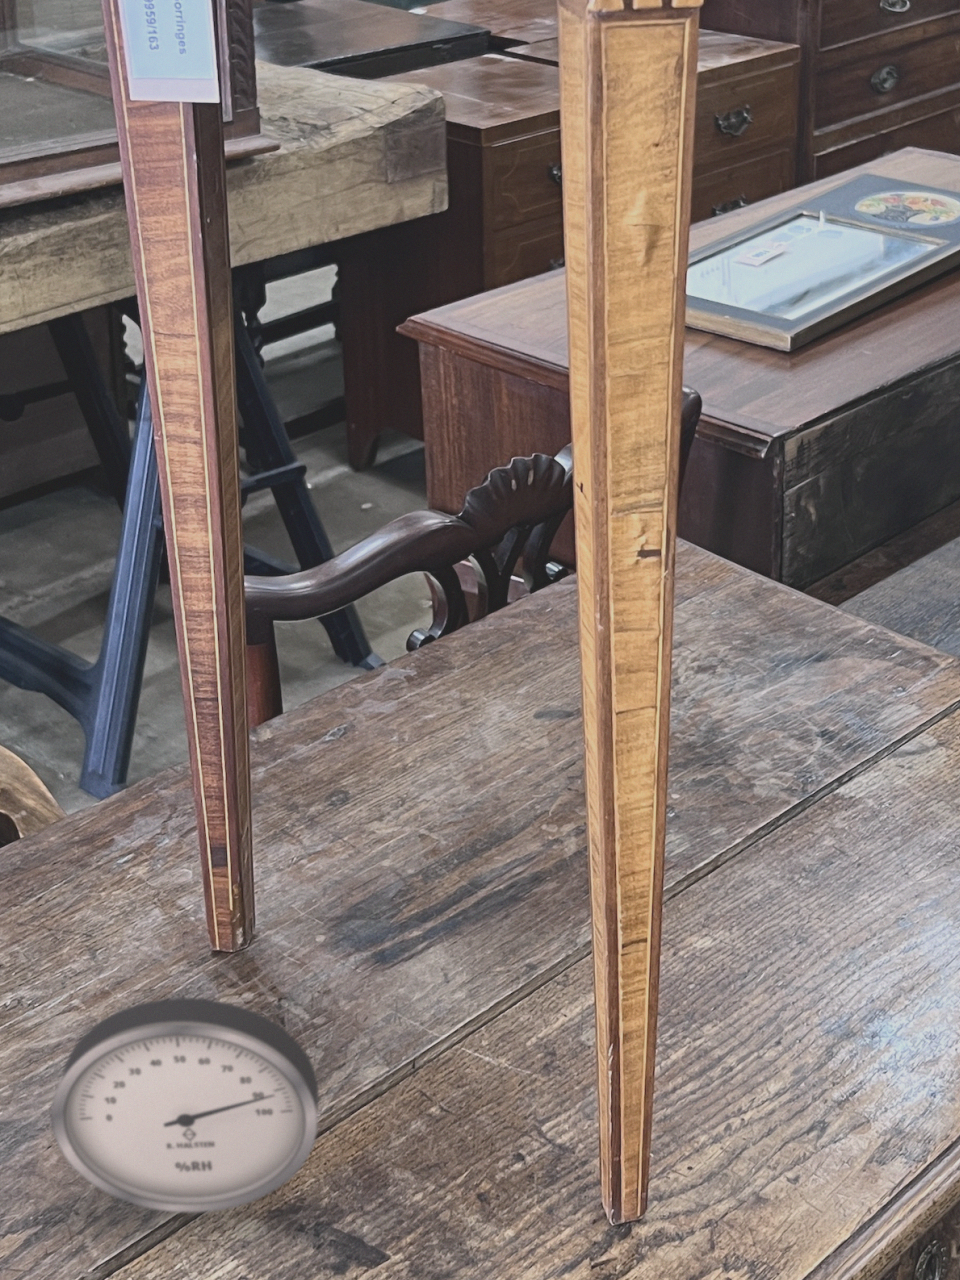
90 %
